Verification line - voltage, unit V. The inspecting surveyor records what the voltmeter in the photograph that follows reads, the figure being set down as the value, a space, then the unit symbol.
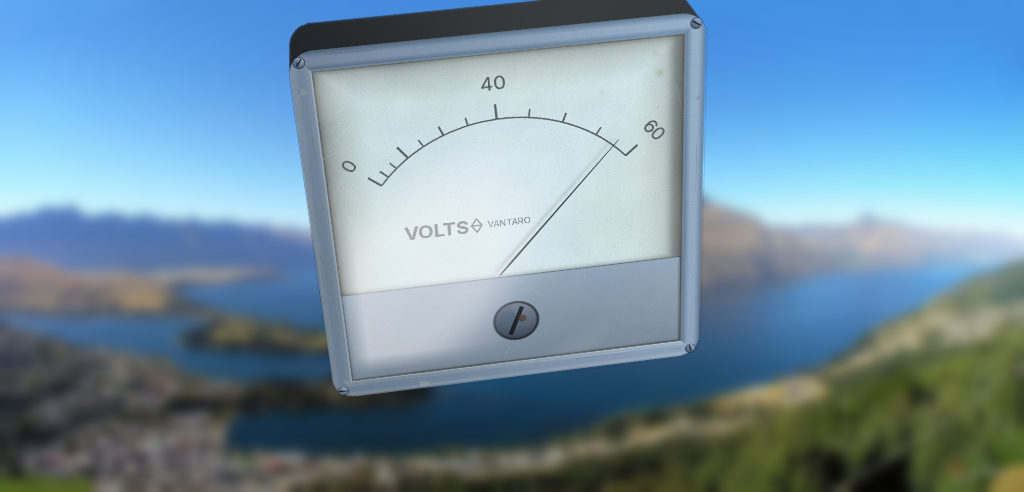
57.5 V
